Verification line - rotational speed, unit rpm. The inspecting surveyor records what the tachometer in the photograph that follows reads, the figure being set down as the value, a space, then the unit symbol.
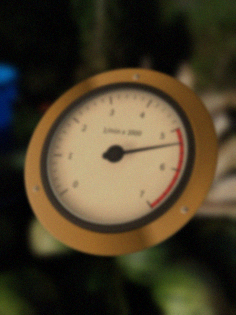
5400 rpm
